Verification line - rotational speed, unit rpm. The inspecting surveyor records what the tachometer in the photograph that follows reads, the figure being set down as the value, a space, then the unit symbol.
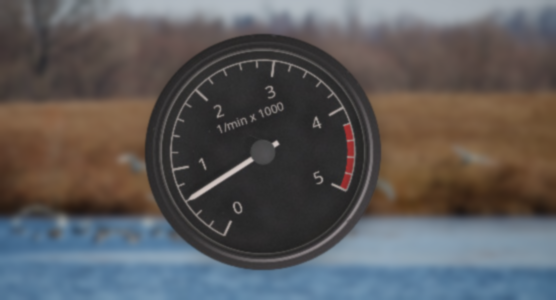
600 rpm
